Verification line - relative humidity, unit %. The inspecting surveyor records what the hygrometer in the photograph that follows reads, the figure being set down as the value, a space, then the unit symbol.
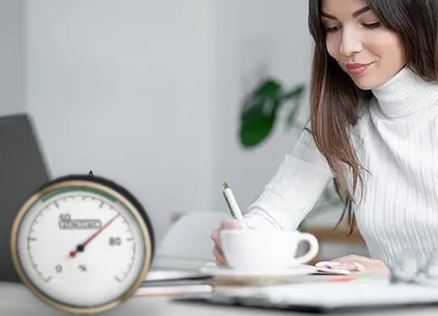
68 %
